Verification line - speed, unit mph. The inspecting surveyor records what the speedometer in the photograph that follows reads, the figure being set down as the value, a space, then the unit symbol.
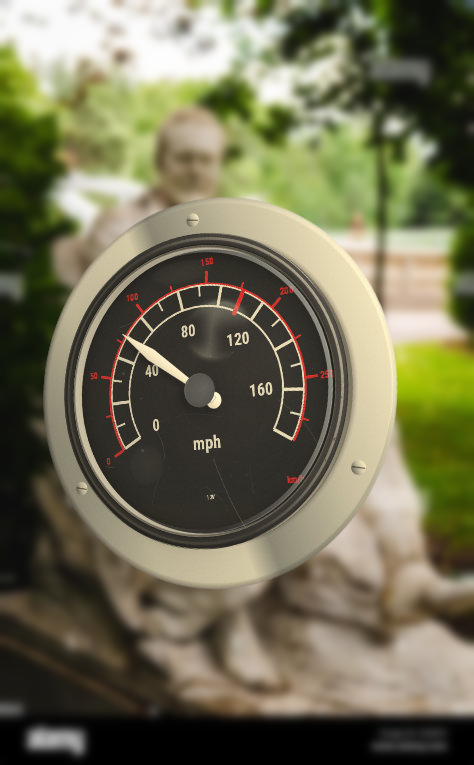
50 mph
